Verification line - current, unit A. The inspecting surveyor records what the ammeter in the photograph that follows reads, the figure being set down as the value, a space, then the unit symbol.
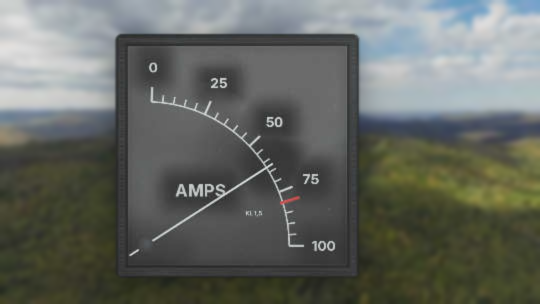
62.5 A
